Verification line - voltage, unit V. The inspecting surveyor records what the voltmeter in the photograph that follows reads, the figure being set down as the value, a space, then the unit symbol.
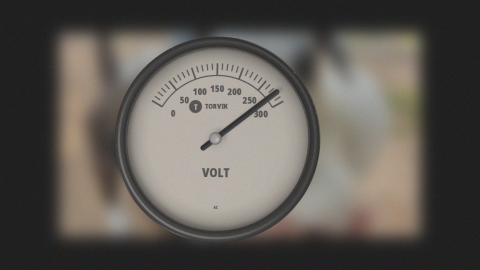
280 V
